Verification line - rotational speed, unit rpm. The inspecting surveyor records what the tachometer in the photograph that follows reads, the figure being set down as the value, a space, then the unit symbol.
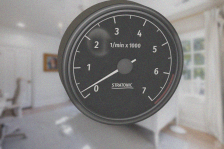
250 rpm
